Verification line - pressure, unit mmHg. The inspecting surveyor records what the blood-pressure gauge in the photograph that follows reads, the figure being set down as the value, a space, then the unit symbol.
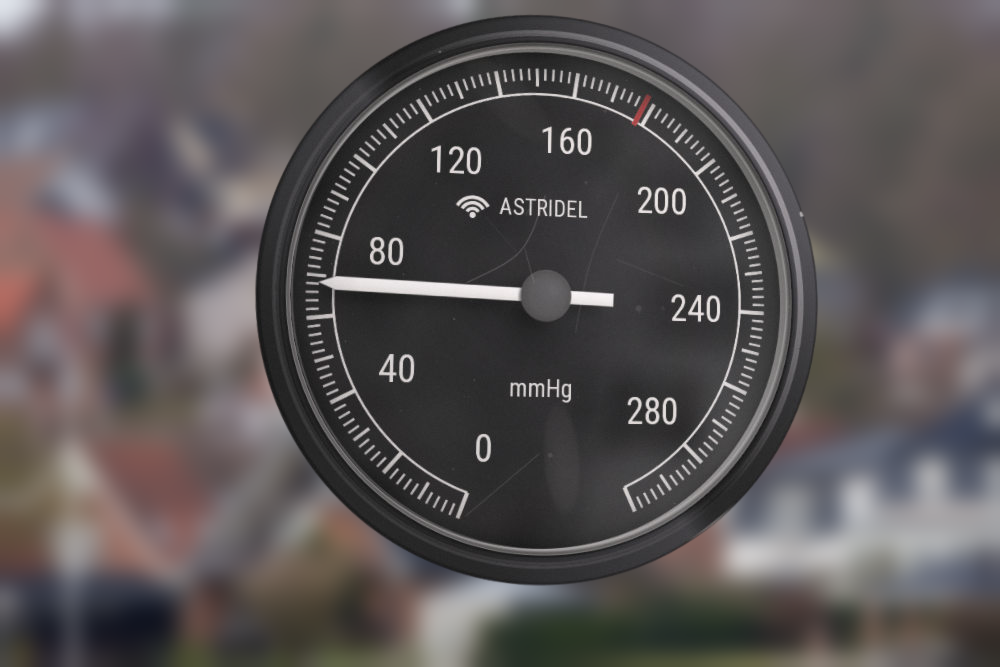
68 mmHg
